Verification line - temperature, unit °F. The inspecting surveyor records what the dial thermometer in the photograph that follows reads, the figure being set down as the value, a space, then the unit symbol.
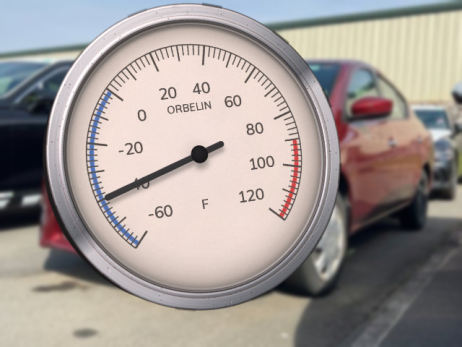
-40 °F
